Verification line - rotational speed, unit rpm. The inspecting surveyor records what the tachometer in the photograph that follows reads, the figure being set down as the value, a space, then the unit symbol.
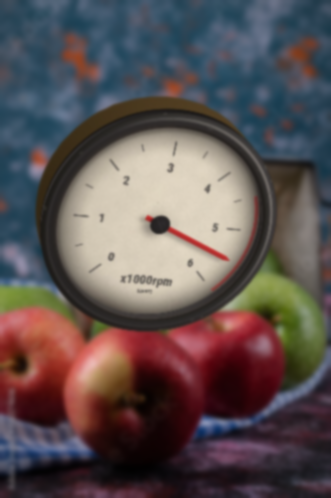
5500 rpm
